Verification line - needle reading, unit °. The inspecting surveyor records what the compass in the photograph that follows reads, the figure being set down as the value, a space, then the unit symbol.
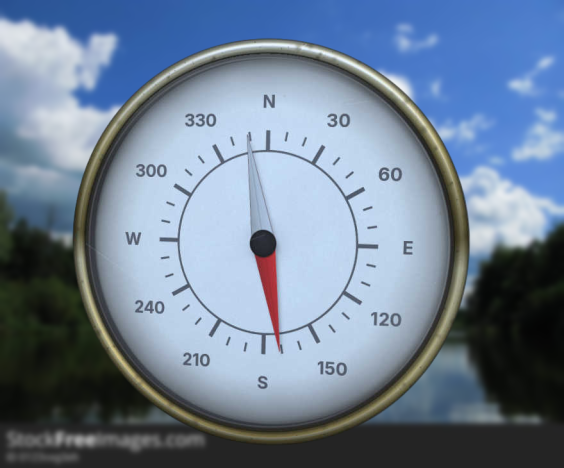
170 °
